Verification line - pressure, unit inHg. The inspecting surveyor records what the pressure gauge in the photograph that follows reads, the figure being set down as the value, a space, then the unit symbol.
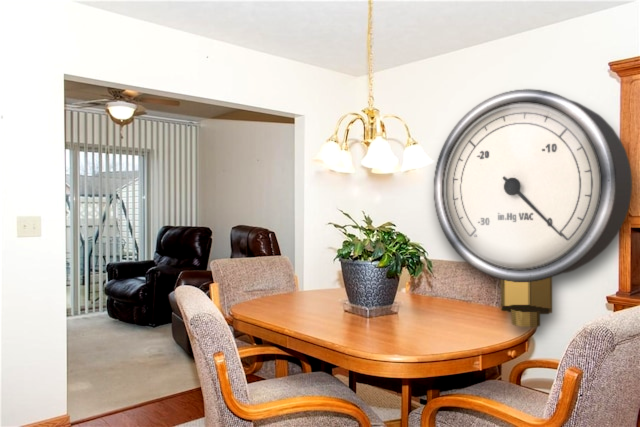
0 inHg
